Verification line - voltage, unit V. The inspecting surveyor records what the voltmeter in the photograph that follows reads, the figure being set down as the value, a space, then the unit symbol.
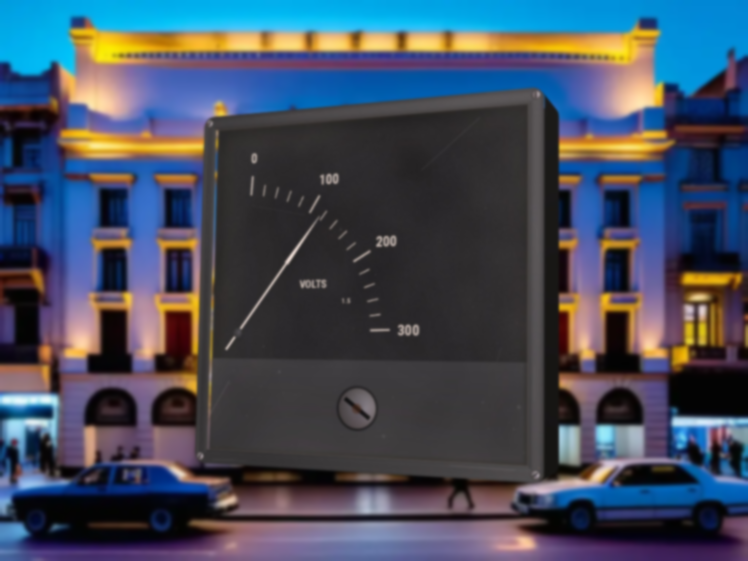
120 V
